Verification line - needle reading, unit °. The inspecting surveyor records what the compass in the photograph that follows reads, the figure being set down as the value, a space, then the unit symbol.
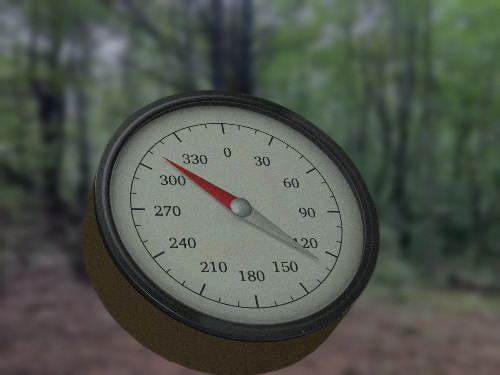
310 °
